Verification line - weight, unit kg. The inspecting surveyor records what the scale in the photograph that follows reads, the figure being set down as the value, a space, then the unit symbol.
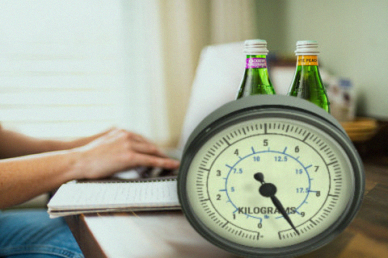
9.5 kg
